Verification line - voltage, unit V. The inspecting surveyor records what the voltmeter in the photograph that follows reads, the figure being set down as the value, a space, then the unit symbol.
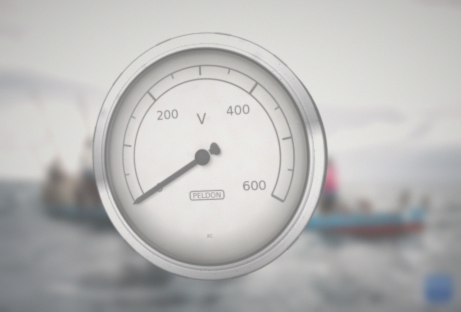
0 V
